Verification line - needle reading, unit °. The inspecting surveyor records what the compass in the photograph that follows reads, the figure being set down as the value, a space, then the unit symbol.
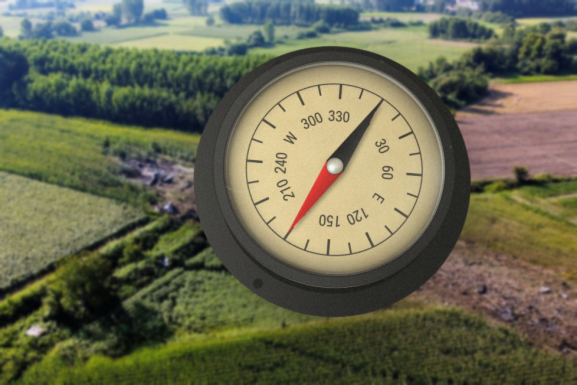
180 °
